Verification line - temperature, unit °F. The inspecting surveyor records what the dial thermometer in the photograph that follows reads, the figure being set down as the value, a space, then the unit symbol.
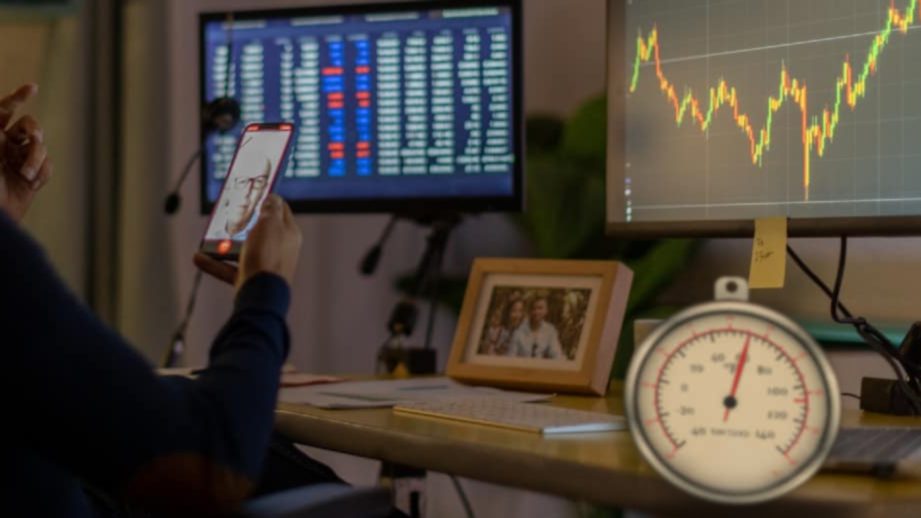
60 °F
